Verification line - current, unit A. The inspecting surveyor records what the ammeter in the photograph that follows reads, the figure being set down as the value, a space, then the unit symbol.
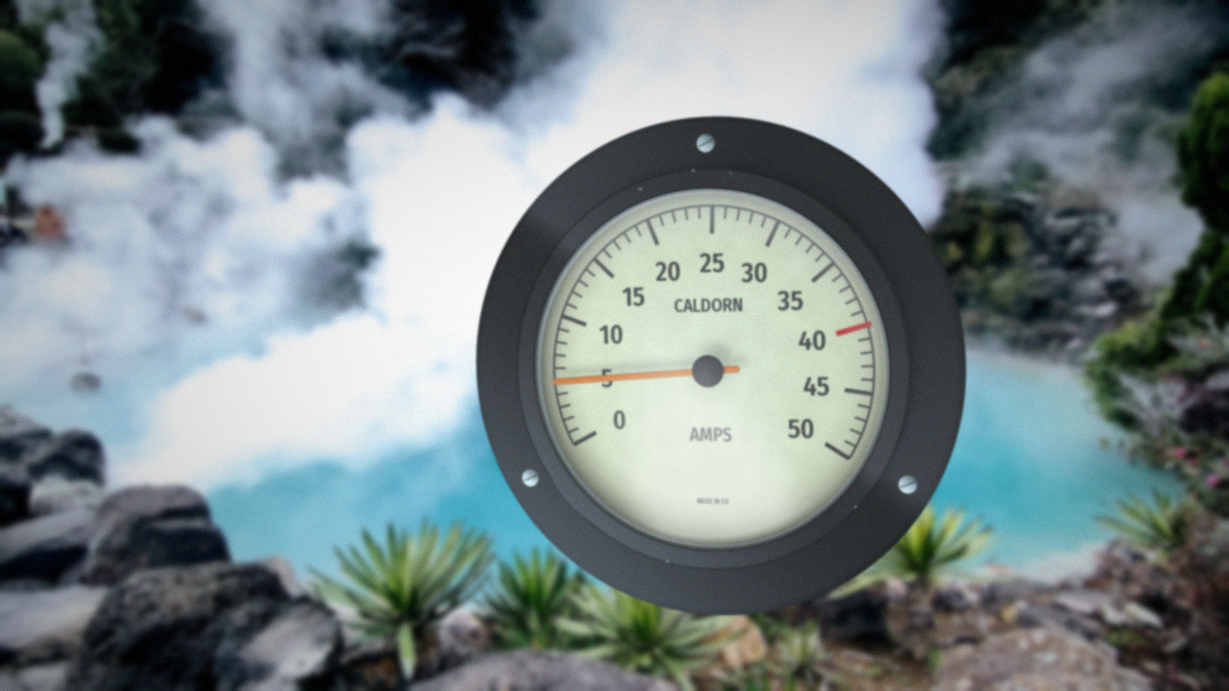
5 A
